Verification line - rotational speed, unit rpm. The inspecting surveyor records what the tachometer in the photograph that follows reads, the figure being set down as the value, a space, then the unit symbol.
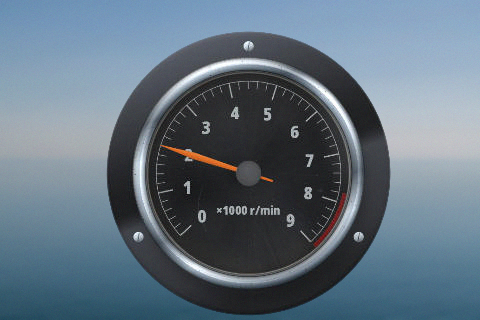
2000 rpm
